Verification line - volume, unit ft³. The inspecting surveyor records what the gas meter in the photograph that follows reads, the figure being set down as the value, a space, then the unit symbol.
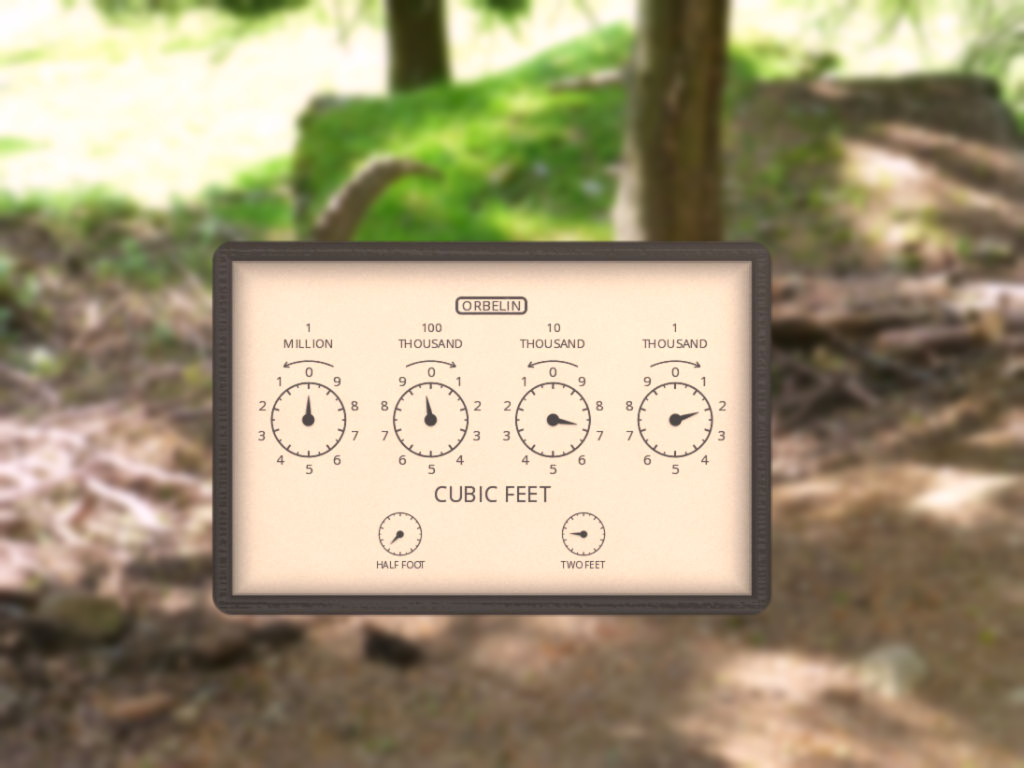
997200 ft³
